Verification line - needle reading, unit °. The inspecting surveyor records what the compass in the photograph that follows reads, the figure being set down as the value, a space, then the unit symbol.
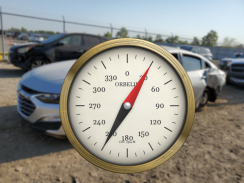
30 °
